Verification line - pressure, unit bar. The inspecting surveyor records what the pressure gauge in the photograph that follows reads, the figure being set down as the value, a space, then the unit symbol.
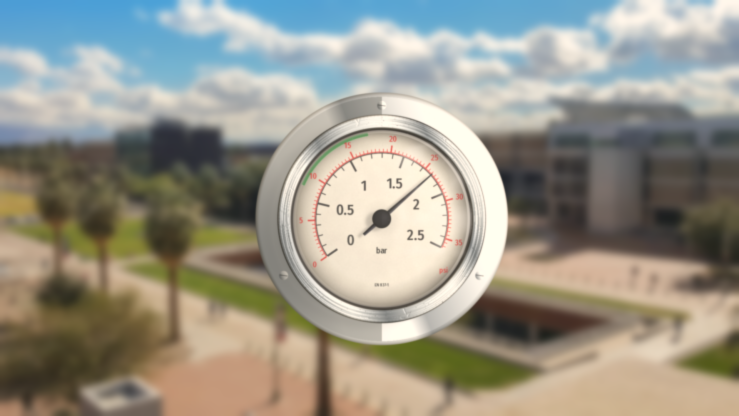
1.8 bar
